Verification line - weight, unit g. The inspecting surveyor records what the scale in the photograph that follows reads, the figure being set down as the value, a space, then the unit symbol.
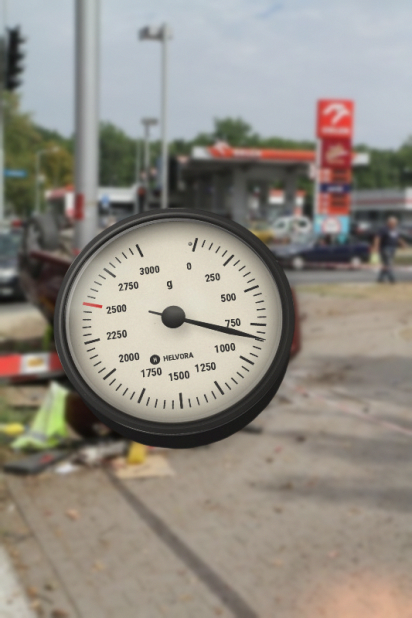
850 g
